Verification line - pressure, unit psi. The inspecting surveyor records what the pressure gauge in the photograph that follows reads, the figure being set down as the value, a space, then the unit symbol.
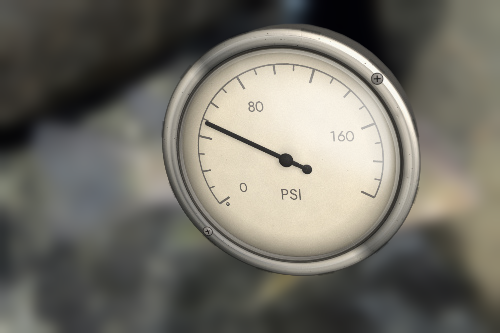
50 psi
